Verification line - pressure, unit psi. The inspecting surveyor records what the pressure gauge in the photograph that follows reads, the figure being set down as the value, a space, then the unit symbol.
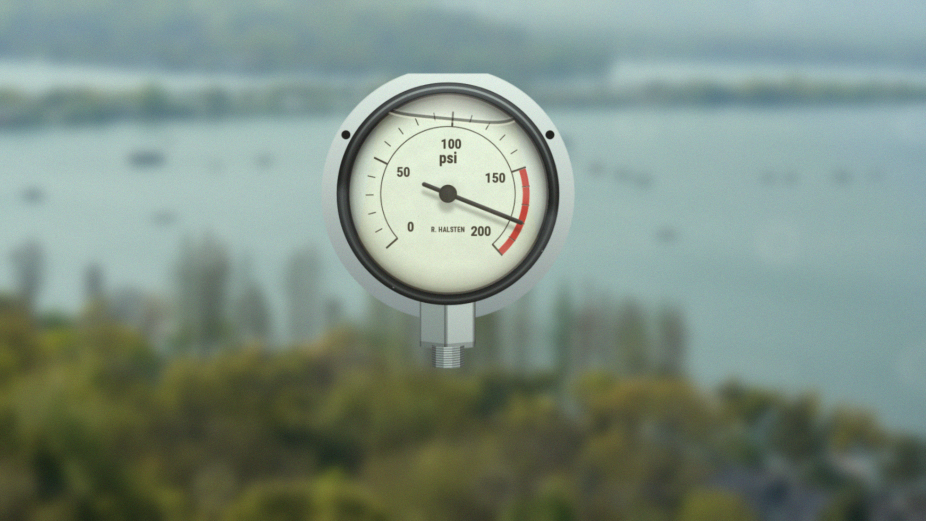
180 psi
